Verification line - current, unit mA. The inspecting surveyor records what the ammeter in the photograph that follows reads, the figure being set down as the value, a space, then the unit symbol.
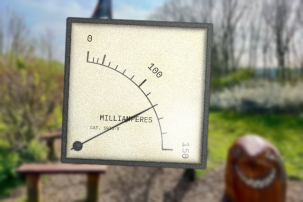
120 mA
